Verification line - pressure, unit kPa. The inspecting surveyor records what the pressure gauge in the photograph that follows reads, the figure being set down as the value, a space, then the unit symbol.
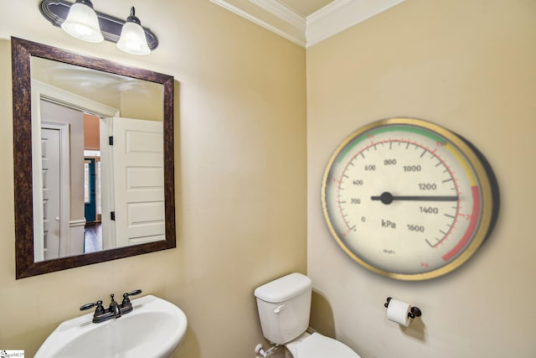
1300 kPa
